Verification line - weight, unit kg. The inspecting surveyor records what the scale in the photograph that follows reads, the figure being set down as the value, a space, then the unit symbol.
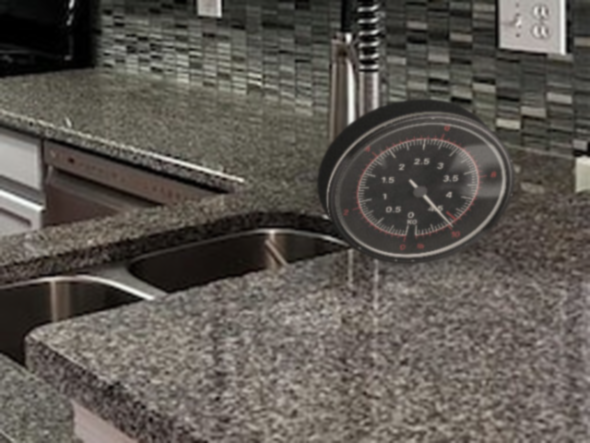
4.5 kg
